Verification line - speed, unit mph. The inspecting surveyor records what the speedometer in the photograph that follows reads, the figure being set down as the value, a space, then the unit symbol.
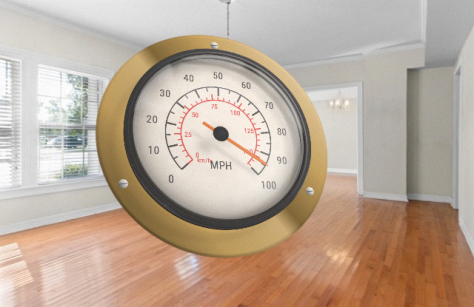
95 mph
